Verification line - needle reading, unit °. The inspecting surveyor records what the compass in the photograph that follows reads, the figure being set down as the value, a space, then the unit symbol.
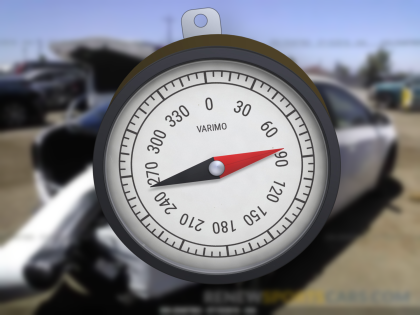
80 °
